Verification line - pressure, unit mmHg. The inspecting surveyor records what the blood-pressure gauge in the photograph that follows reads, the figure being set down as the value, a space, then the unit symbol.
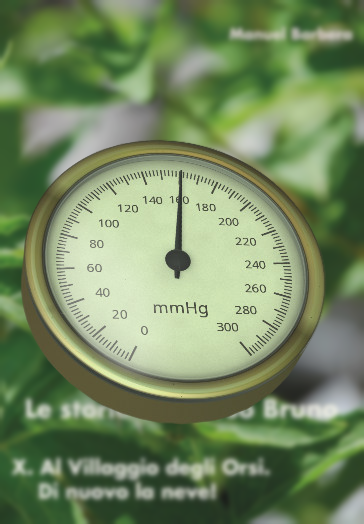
160 mmHg
